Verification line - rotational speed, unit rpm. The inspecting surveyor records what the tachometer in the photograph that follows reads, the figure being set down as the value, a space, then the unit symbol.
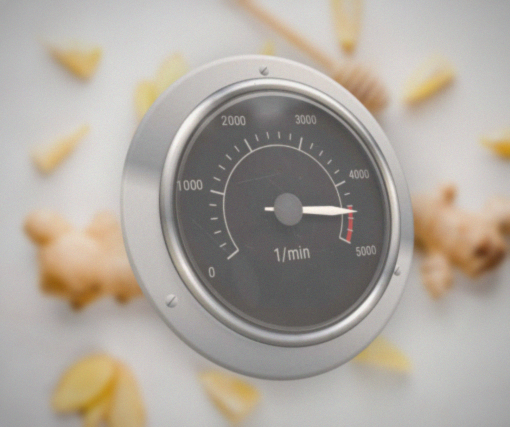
4500 rpm
